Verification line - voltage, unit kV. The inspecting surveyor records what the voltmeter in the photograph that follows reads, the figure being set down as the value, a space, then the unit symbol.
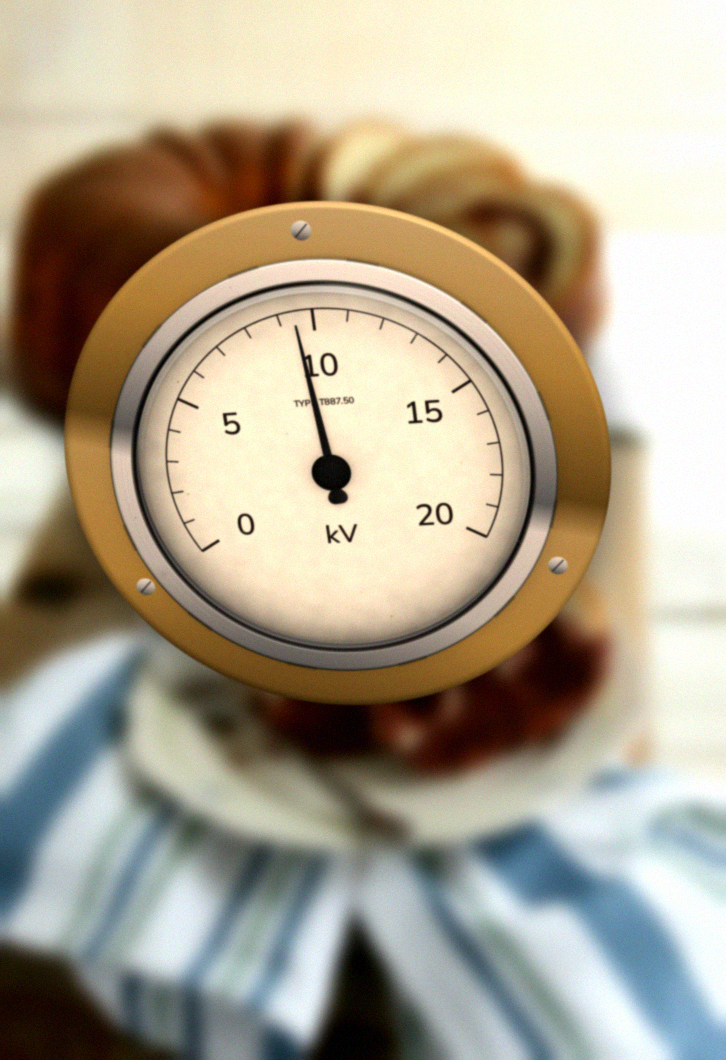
9.5 kV
